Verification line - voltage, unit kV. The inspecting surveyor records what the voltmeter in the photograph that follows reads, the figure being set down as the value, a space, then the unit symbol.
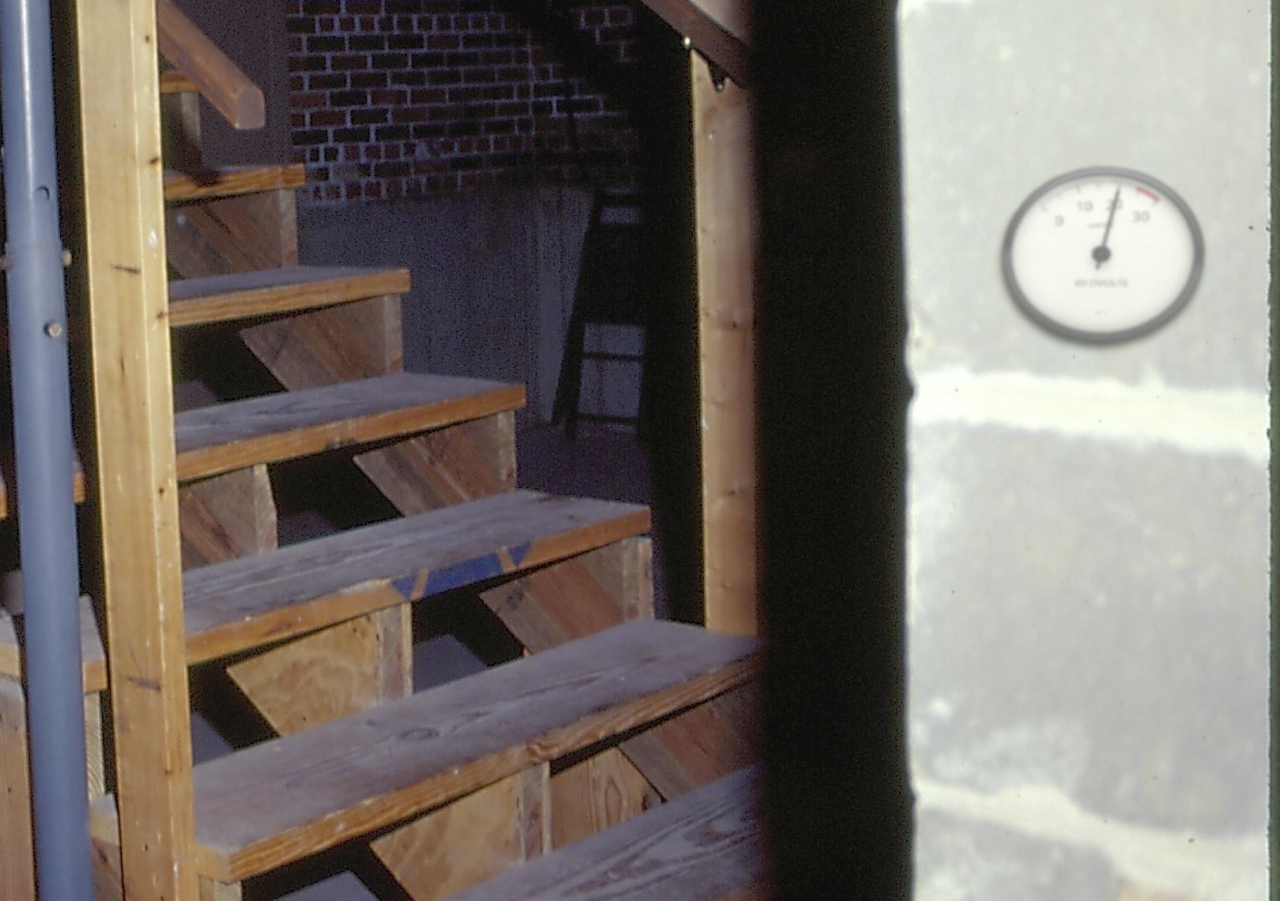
20 kV
